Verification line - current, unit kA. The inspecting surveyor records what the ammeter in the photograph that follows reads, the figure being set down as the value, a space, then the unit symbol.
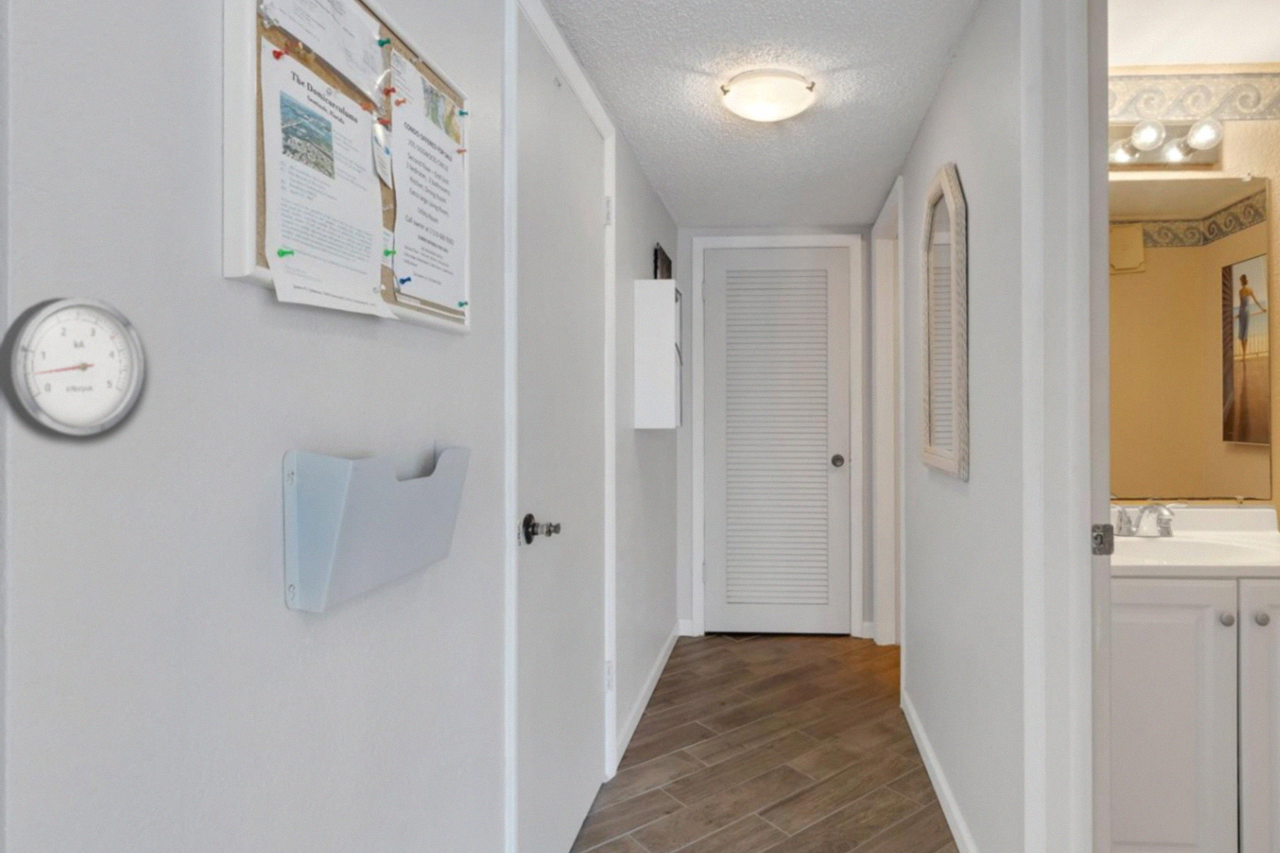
0.5 kA
